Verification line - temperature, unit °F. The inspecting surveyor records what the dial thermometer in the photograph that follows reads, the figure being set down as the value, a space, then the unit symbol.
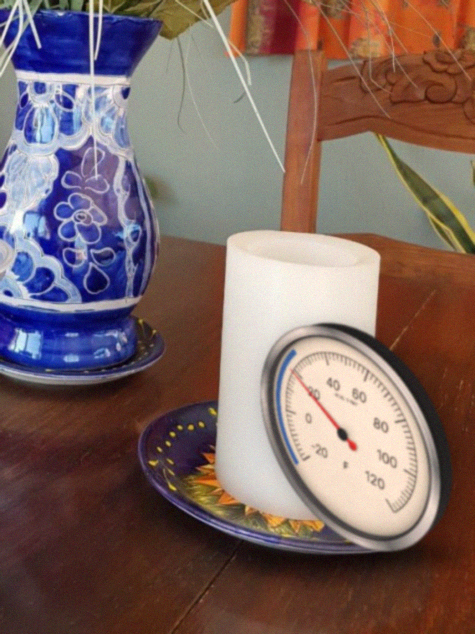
20 °F
